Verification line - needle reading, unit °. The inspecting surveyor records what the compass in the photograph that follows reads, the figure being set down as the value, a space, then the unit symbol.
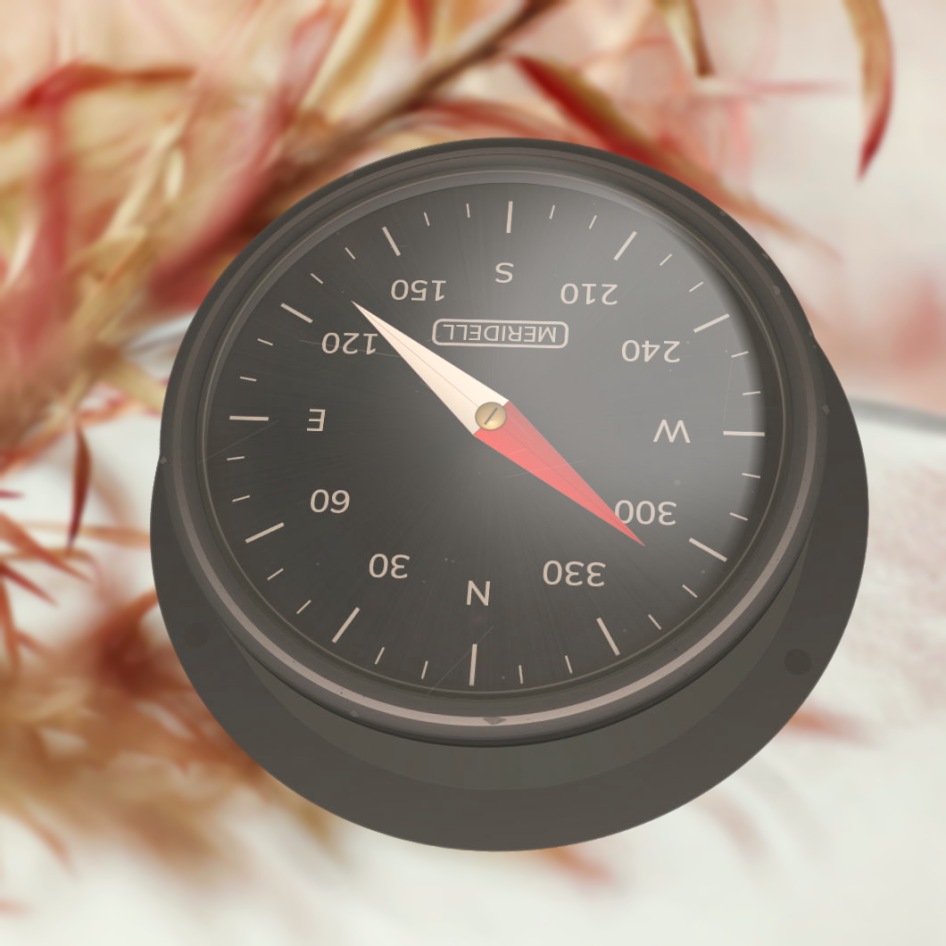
310 °
